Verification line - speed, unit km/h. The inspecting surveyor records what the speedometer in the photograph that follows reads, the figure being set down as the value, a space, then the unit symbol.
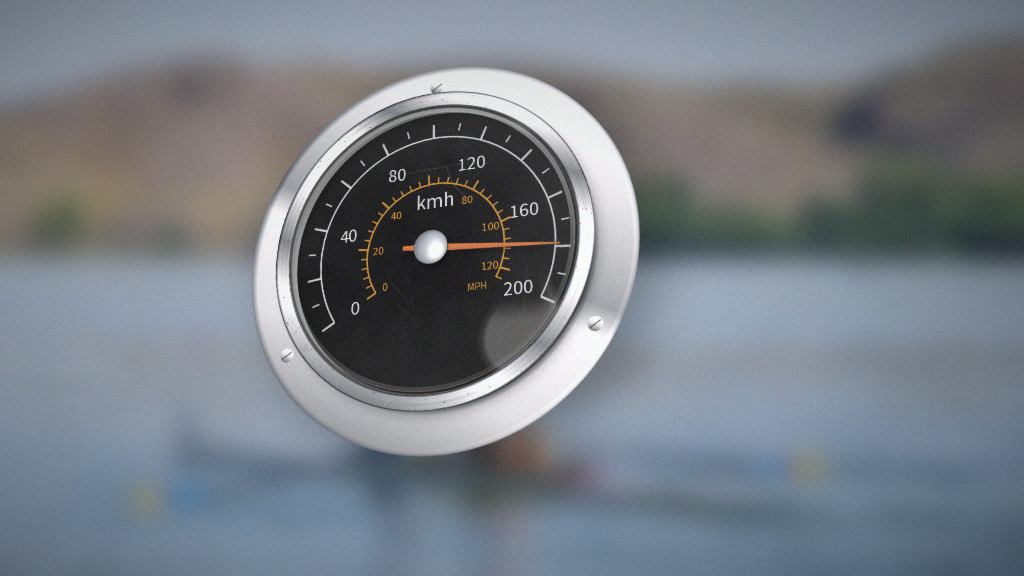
180 km/h
